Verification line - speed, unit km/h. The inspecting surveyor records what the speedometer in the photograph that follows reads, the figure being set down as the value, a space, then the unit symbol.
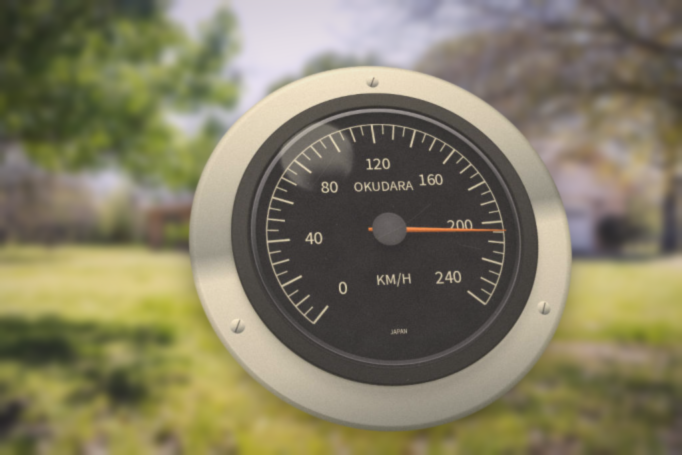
205 km/h
